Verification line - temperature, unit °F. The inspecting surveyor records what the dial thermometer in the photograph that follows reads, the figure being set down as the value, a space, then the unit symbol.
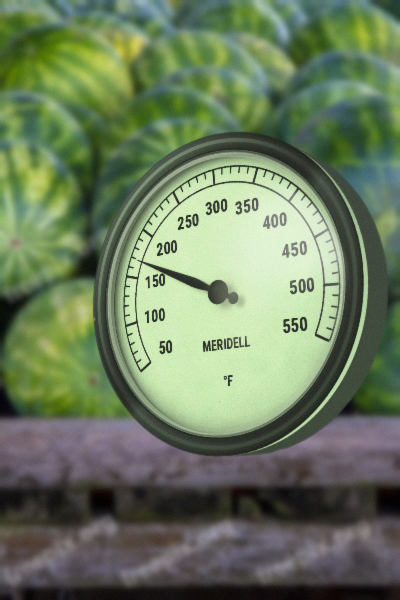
170 °F
